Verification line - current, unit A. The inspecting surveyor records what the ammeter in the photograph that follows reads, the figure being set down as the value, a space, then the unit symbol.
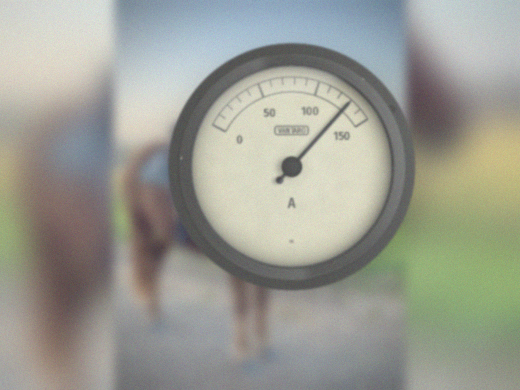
130 A
